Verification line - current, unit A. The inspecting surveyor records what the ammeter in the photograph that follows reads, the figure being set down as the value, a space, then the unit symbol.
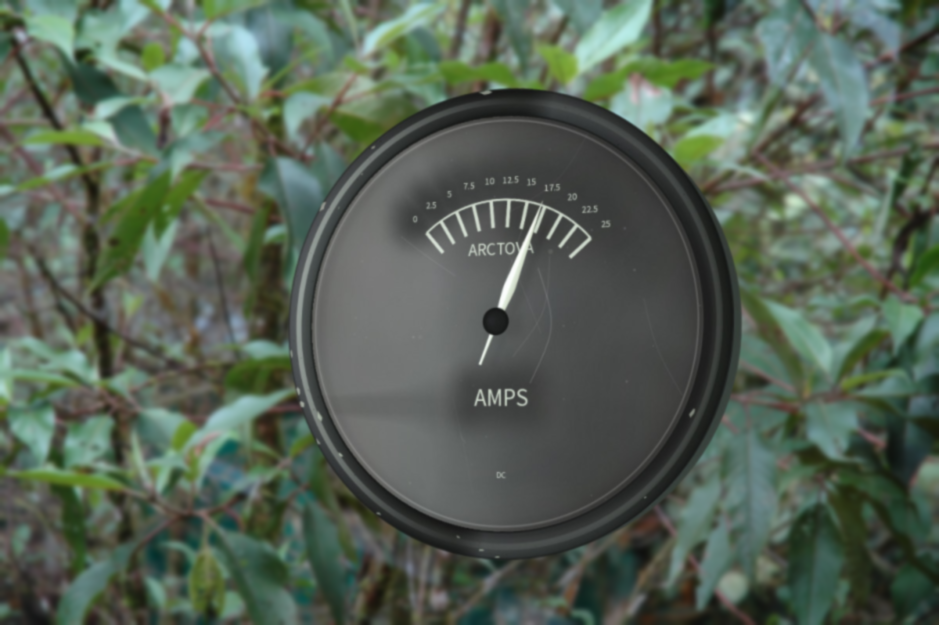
17.5 A
